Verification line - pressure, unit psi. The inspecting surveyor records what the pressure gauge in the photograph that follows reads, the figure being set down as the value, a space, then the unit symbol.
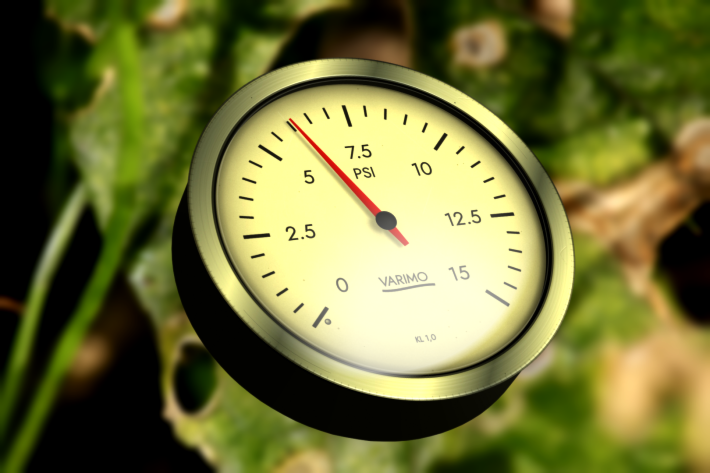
6 psi
